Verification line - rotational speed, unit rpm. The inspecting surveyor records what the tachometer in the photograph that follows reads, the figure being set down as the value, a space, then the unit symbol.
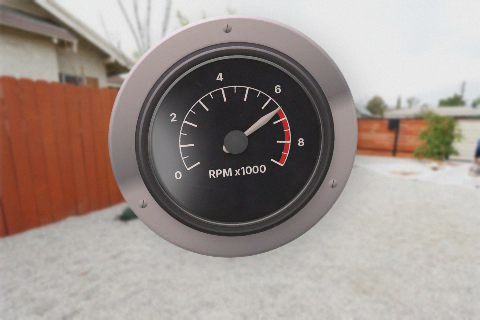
6500 rpm
